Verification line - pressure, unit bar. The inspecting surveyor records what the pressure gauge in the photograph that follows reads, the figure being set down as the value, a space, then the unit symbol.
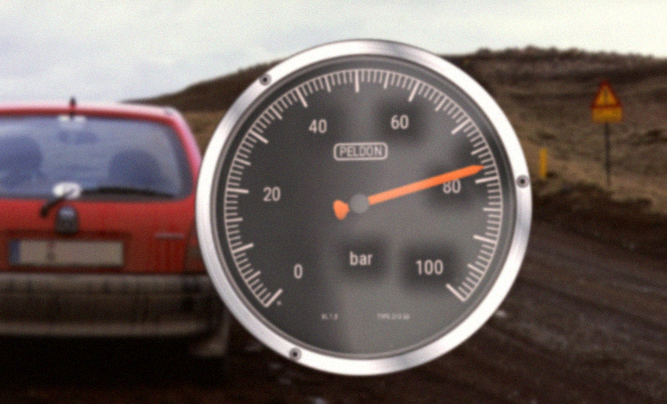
78 bar
